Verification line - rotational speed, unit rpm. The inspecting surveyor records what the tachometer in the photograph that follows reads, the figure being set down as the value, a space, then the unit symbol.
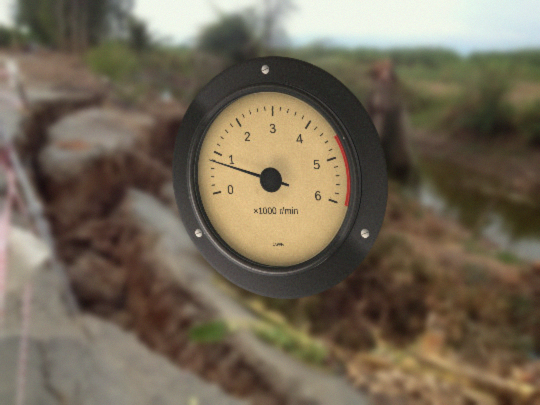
800 rpm
